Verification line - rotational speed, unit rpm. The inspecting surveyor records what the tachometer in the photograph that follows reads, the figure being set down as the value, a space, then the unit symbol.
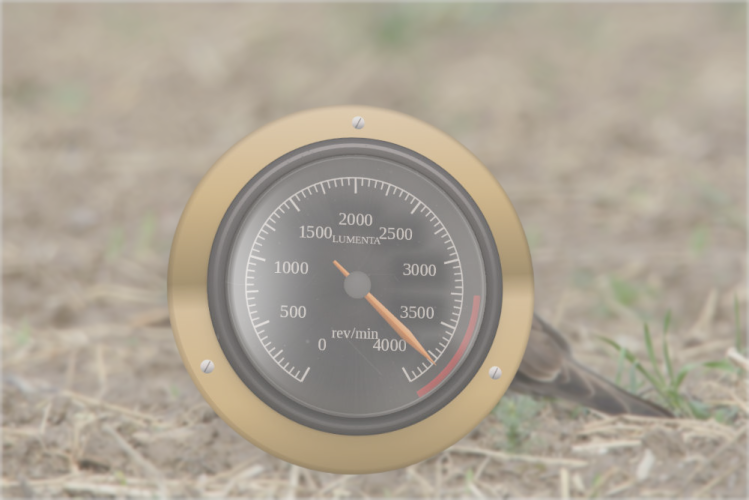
3800 rpm
